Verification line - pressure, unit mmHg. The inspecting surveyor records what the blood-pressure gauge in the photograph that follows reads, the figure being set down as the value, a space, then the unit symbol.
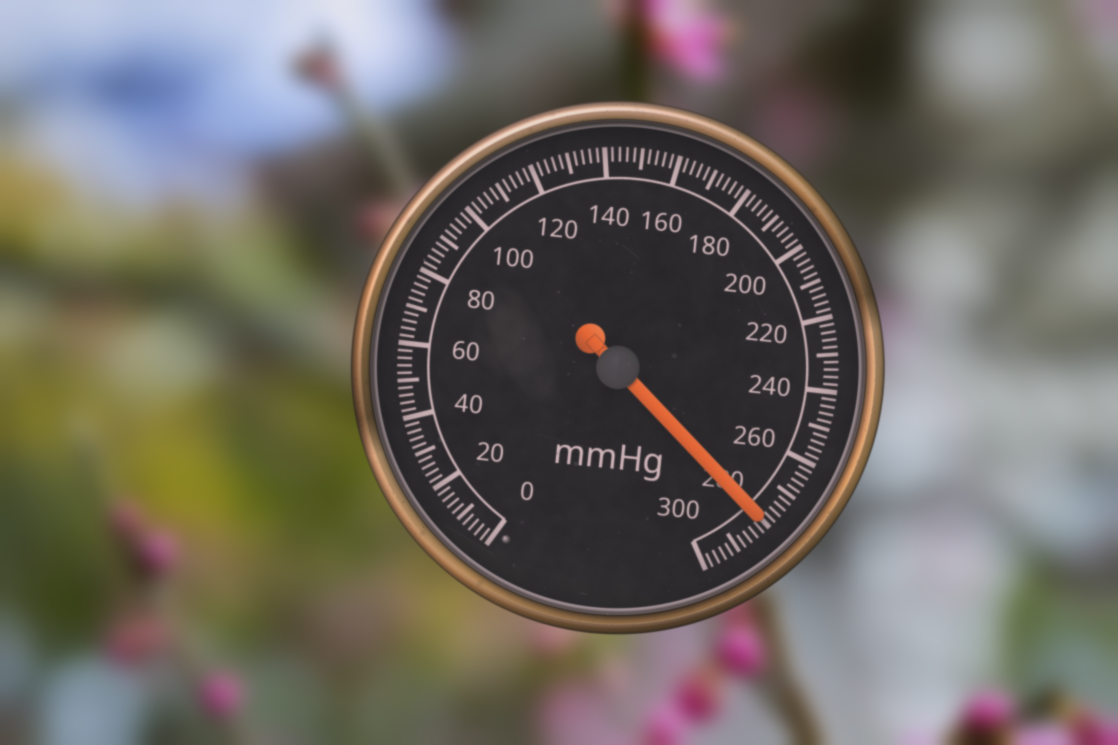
280 mmHg
